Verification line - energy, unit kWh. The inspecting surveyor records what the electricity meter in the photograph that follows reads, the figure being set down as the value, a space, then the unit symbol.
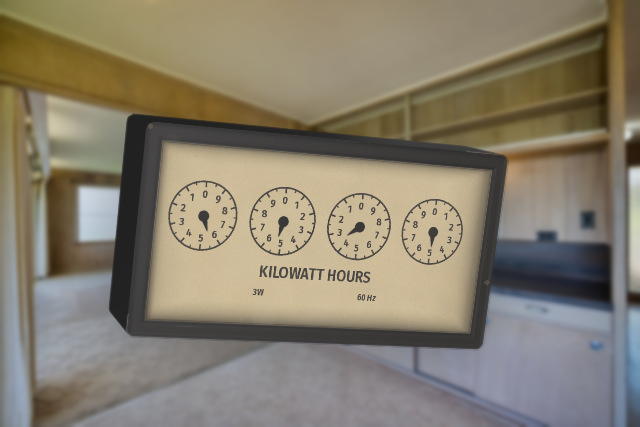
5535 kWh
